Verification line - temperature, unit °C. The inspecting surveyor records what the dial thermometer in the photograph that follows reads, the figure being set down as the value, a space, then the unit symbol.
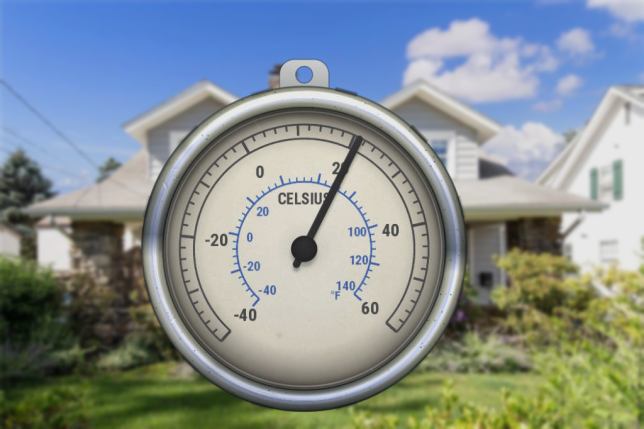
21 °C
